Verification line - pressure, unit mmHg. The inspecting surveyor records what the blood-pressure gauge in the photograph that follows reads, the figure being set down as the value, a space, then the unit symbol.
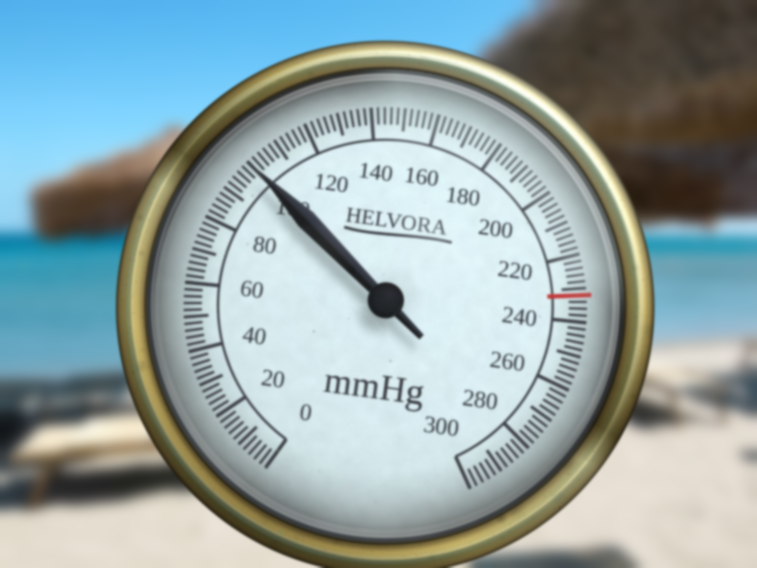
100 mmHg
